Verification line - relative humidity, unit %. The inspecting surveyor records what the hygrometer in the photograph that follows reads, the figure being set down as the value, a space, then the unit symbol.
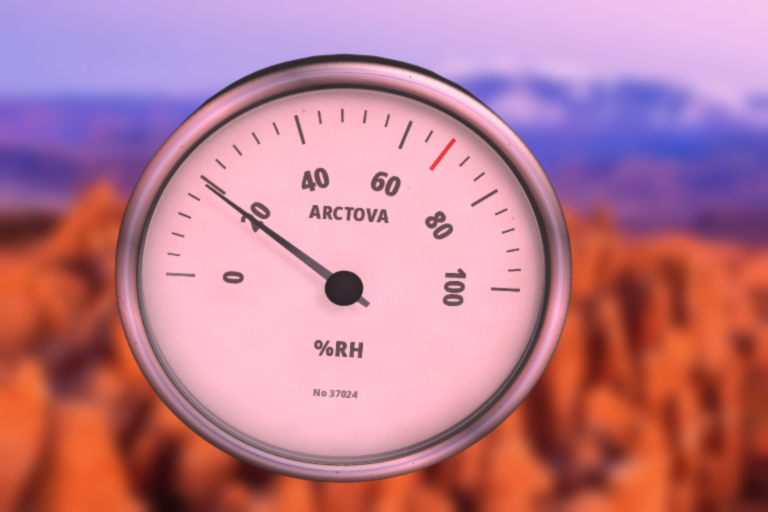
20 %
